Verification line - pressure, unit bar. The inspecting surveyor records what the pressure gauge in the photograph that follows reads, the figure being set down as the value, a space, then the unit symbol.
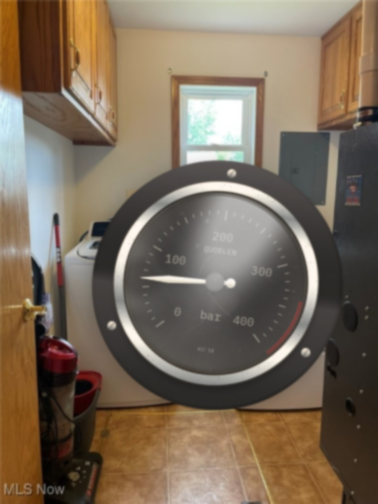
60 bar
